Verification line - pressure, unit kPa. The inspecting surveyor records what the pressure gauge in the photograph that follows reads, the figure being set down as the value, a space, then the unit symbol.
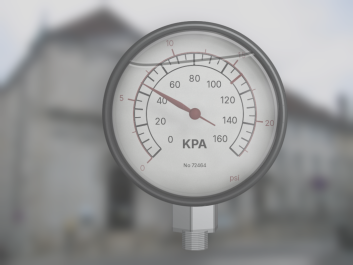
45 kPa
